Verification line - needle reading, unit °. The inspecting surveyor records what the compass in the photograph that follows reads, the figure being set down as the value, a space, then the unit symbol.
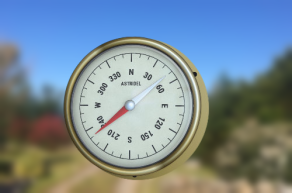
230 °
